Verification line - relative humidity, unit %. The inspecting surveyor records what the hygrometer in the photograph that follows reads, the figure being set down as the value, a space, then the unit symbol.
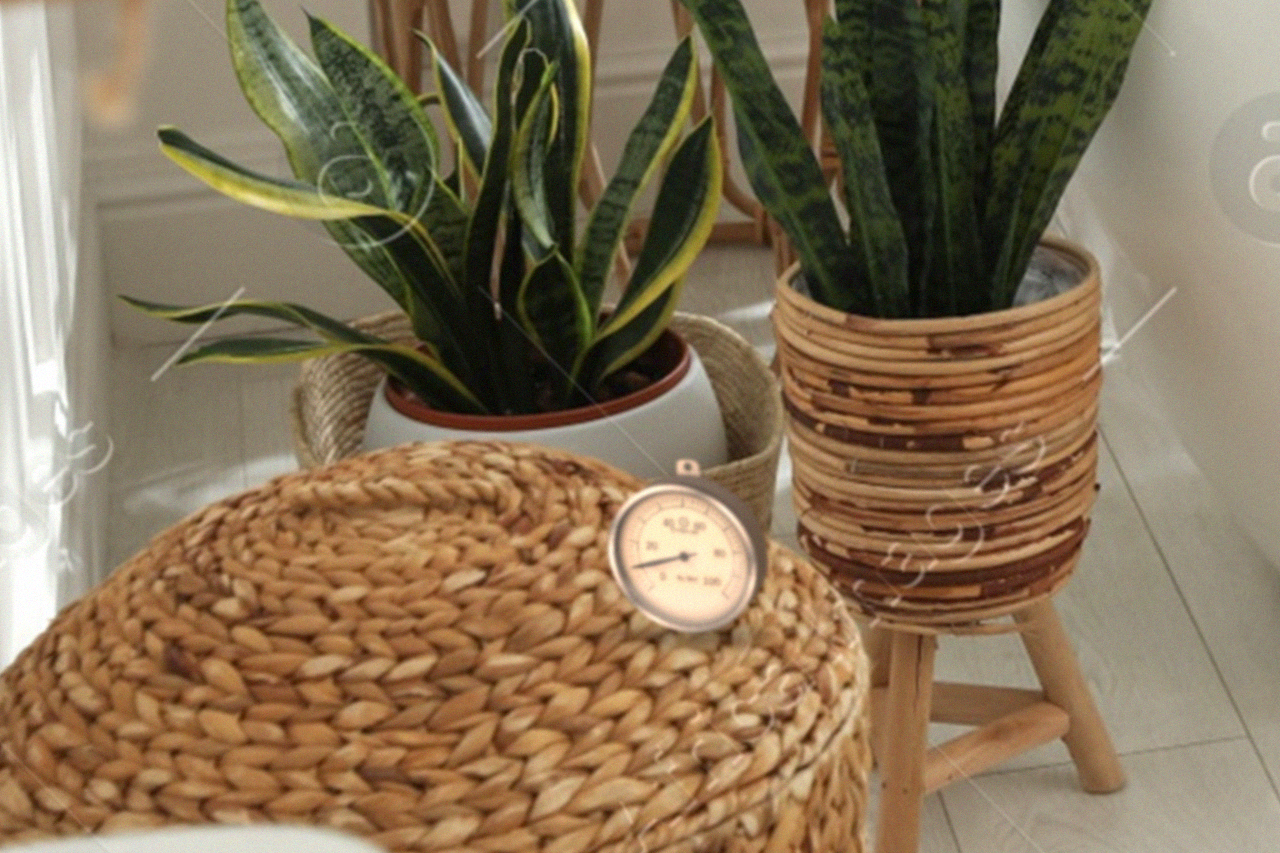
10 %
